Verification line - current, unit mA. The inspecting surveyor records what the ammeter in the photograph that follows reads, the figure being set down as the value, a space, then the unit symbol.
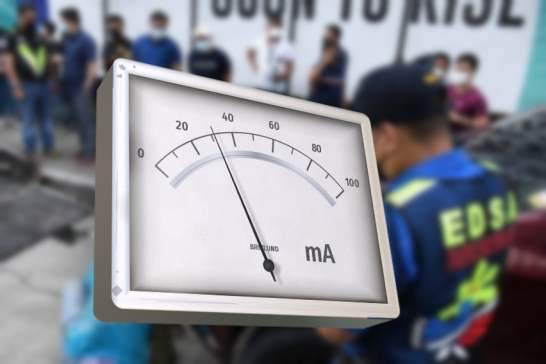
30 mA
